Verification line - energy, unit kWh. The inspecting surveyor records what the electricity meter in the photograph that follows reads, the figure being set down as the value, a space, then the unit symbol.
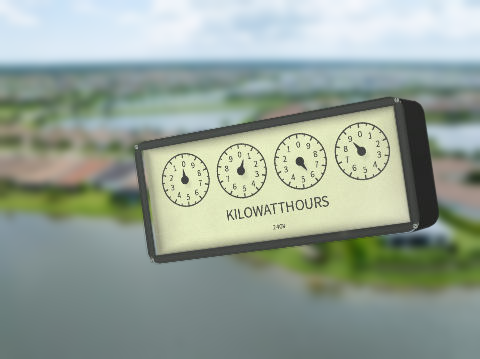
59 kWh
